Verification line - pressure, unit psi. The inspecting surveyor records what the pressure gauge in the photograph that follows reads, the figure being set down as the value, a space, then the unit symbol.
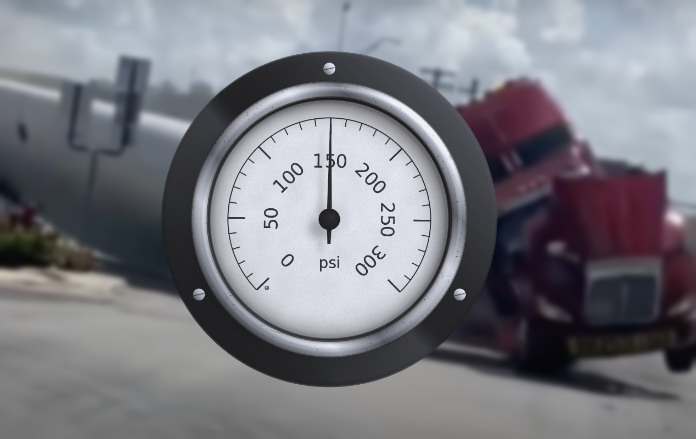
150 psi
